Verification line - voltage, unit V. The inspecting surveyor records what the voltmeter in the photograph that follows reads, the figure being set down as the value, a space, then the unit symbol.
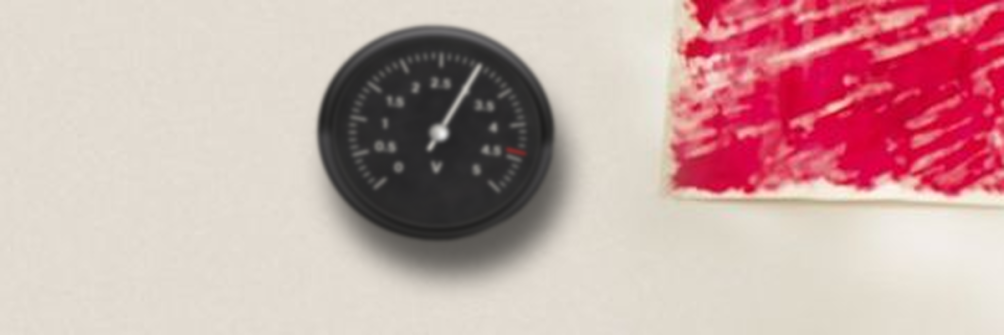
3 V
